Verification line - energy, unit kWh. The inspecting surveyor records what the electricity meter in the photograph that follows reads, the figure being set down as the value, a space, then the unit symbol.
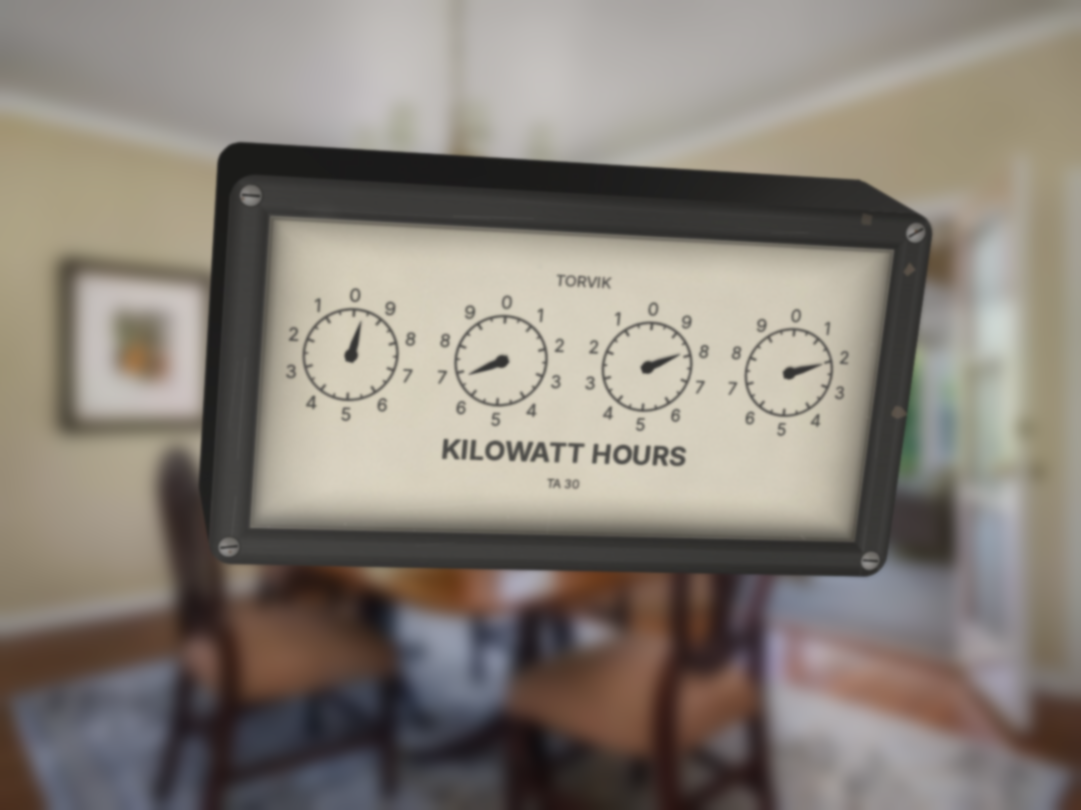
9682 kWh
